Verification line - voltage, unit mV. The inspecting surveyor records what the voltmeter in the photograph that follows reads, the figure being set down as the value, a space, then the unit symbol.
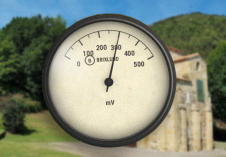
300 mV
